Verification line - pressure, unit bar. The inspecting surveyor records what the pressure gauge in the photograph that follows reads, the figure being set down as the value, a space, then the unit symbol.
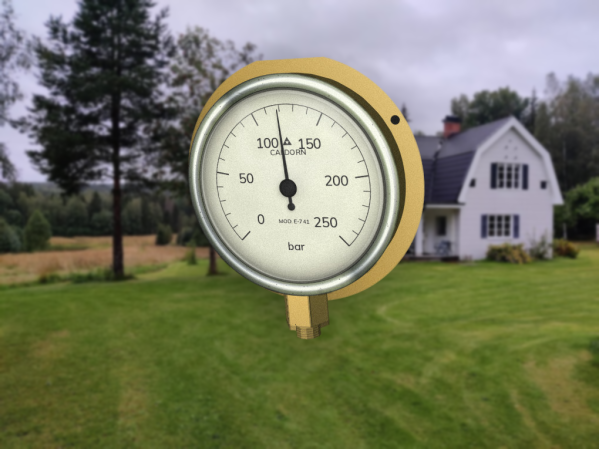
120 bar
